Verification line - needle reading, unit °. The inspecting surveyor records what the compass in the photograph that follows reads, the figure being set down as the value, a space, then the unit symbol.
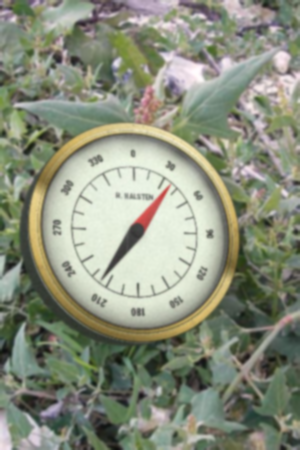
37.5 °
